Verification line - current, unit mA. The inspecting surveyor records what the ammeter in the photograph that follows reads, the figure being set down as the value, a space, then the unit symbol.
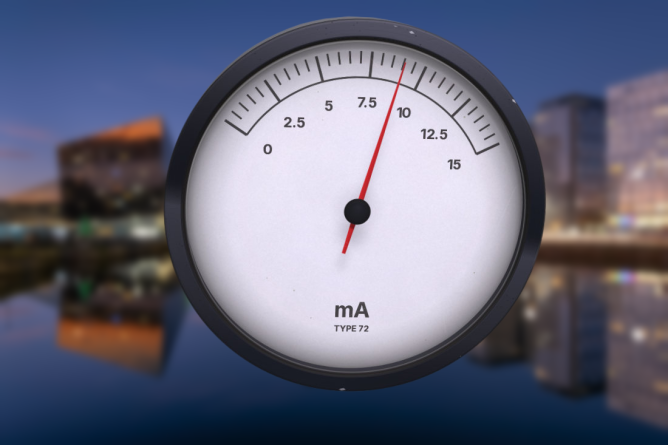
9 mA
